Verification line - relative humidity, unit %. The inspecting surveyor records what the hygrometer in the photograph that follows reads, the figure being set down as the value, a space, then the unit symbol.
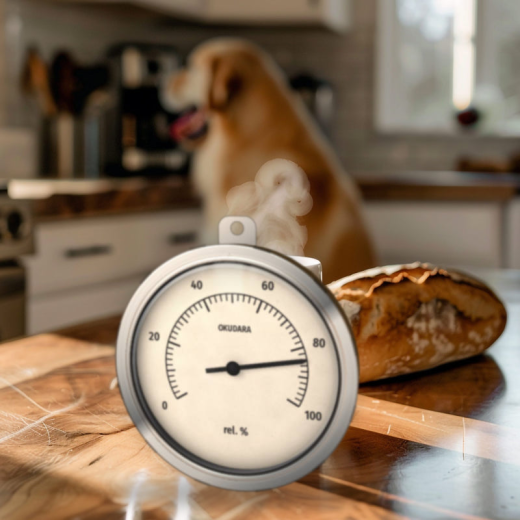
84 %
